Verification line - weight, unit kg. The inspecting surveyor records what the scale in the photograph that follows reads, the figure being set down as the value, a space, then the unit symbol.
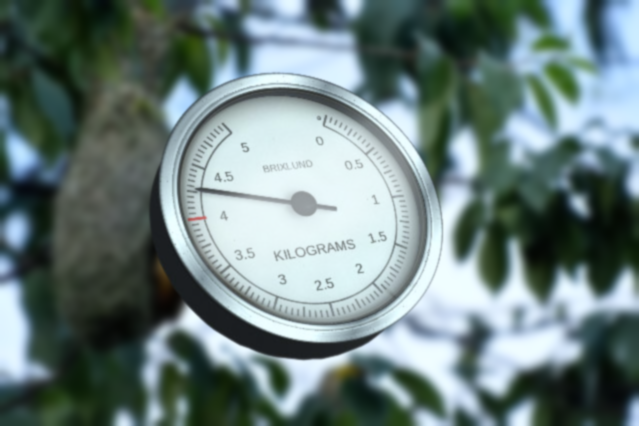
4.25 kg
